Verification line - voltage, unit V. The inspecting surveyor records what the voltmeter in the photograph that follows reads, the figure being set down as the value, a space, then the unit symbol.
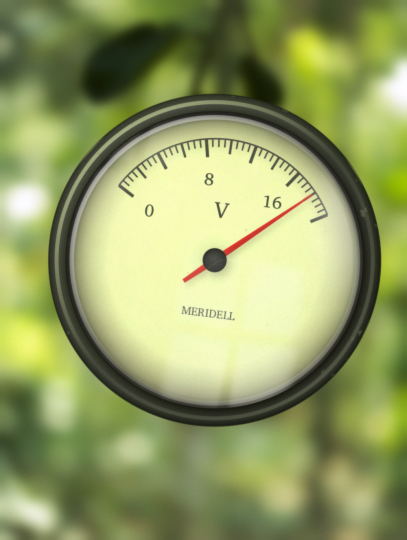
18 V
